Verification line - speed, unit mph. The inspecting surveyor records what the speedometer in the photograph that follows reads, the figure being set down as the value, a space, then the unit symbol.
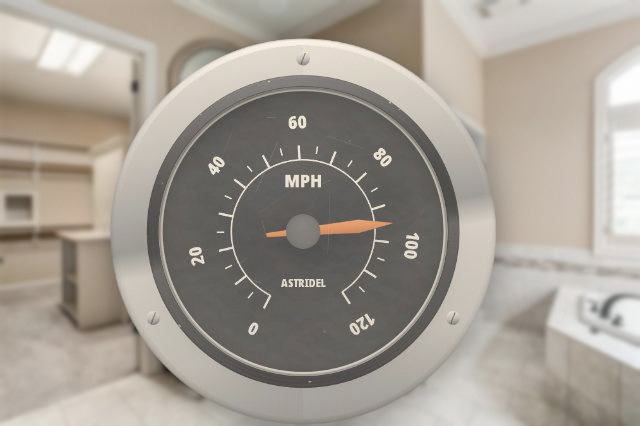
95 mph
